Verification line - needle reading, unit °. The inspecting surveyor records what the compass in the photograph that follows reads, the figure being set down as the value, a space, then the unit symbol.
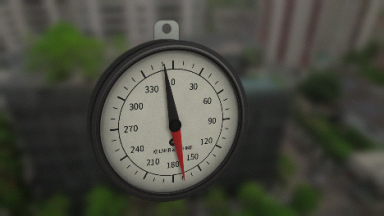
170 °
